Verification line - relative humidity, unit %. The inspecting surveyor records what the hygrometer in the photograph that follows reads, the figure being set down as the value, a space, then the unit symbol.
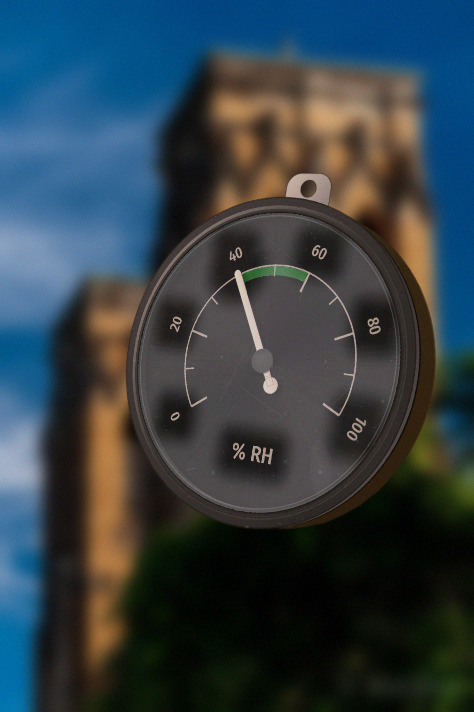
40 %
